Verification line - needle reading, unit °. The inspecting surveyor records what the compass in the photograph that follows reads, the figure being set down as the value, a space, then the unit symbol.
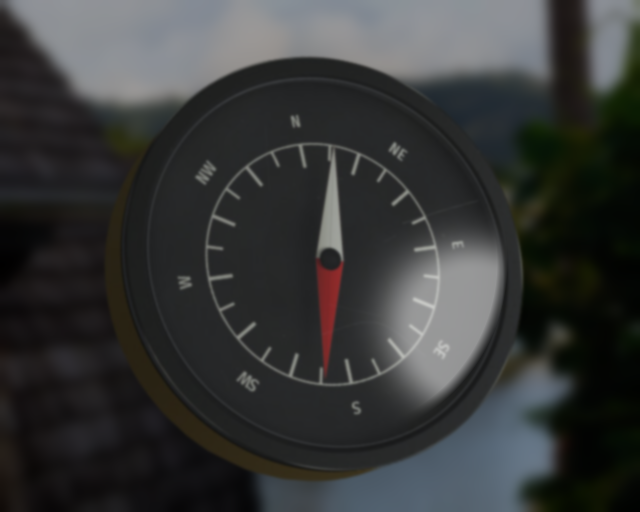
195 °
